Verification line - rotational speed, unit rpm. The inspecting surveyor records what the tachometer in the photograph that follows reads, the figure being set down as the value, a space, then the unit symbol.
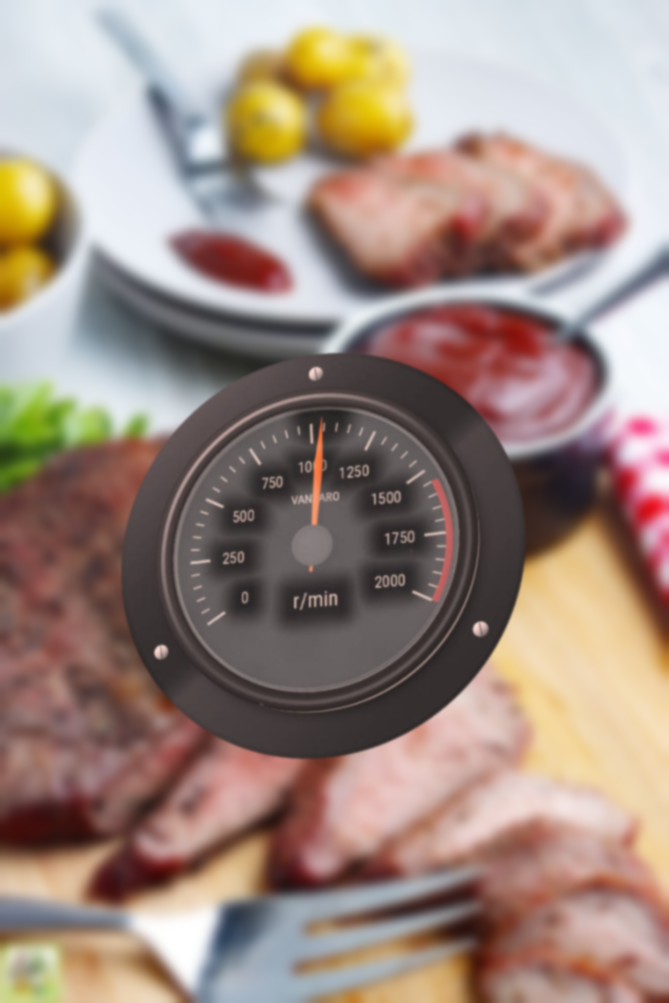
1050 rpm
